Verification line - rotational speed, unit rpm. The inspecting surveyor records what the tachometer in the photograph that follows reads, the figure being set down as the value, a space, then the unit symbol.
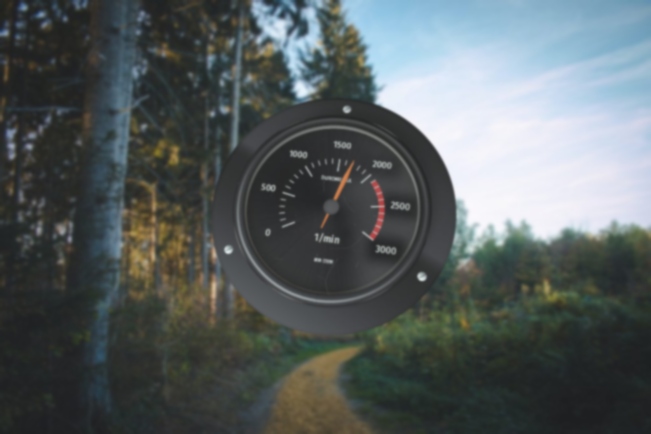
1700 rpm
